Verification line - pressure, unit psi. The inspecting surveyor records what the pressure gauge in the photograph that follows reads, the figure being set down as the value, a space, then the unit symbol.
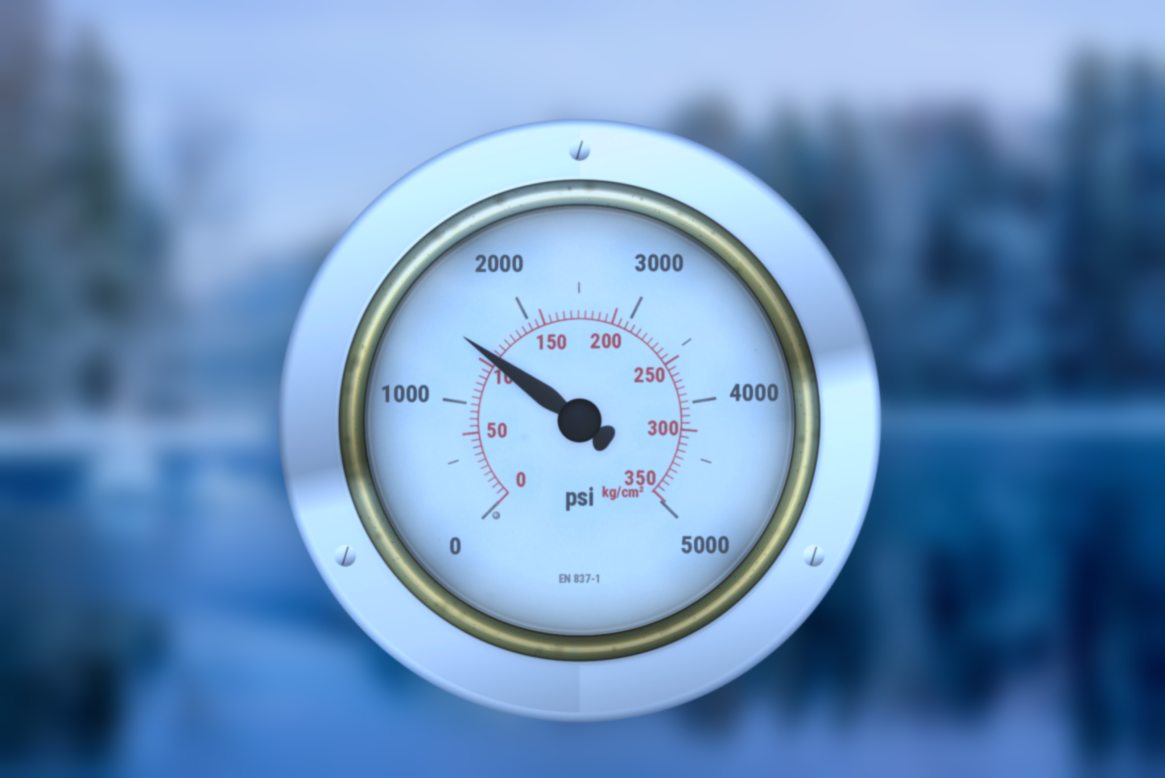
1500 psi
